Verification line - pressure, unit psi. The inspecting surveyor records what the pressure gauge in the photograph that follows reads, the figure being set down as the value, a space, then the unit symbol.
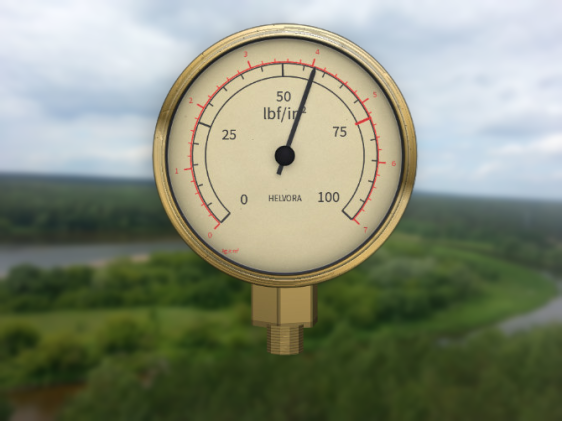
57.5 psi
